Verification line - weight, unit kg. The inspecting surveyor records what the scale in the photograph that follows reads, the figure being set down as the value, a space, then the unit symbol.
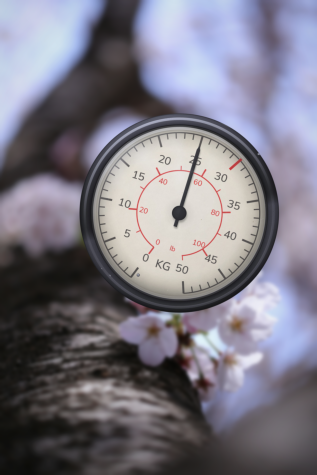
25 kg
